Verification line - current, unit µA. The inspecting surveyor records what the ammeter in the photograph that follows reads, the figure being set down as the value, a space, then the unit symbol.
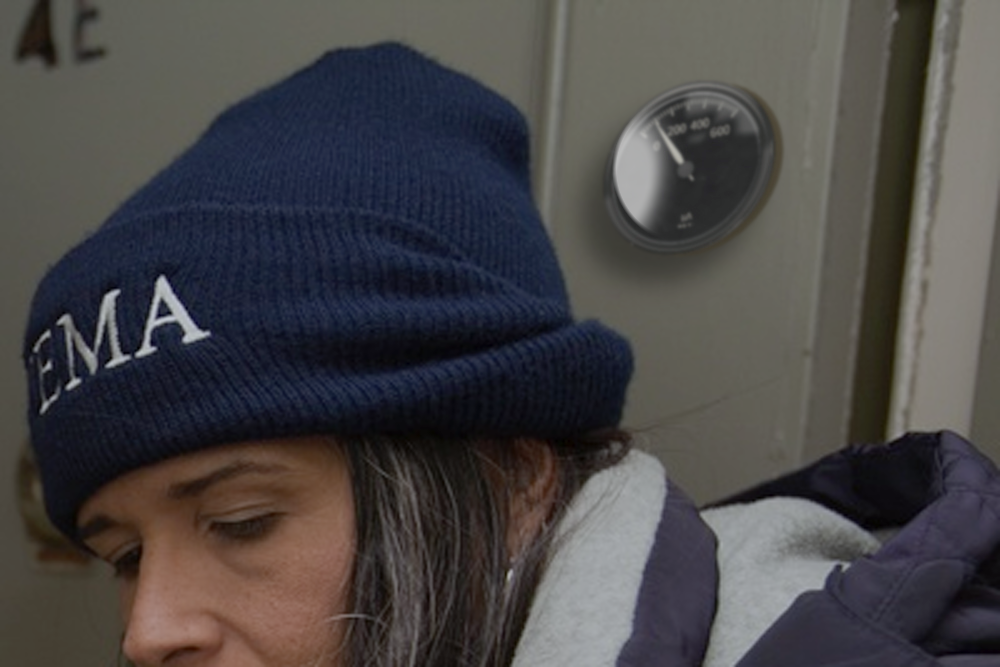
100 µA
